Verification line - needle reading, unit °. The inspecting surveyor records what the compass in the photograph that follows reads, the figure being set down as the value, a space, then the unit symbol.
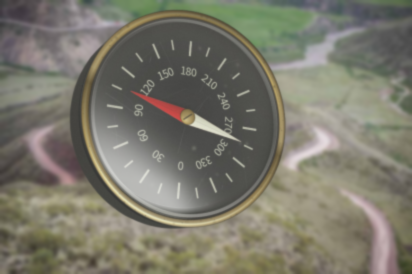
105 °
